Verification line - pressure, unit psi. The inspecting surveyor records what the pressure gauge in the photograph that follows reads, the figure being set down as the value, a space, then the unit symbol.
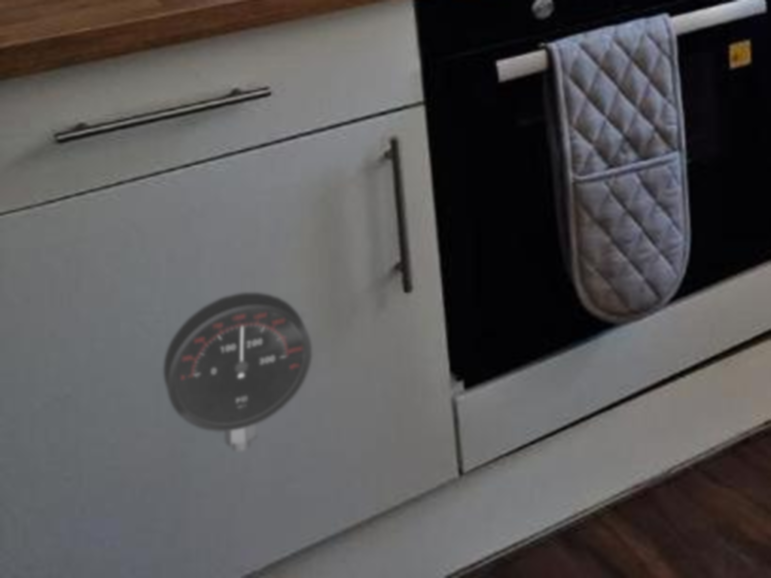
150 psi
